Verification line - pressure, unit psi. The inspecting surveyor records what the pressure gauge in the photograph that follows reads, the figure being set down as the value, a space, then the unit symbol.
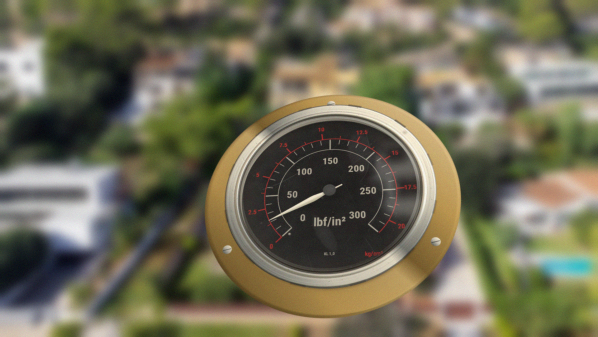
20 psi
